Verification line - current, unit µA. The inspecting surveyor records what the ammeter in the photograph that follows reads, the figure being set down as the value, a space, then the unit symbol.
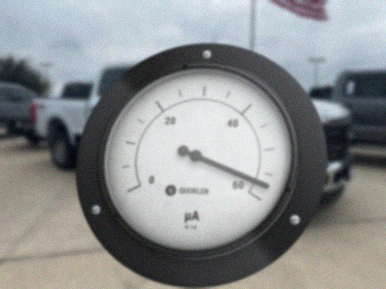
57.5 µA
